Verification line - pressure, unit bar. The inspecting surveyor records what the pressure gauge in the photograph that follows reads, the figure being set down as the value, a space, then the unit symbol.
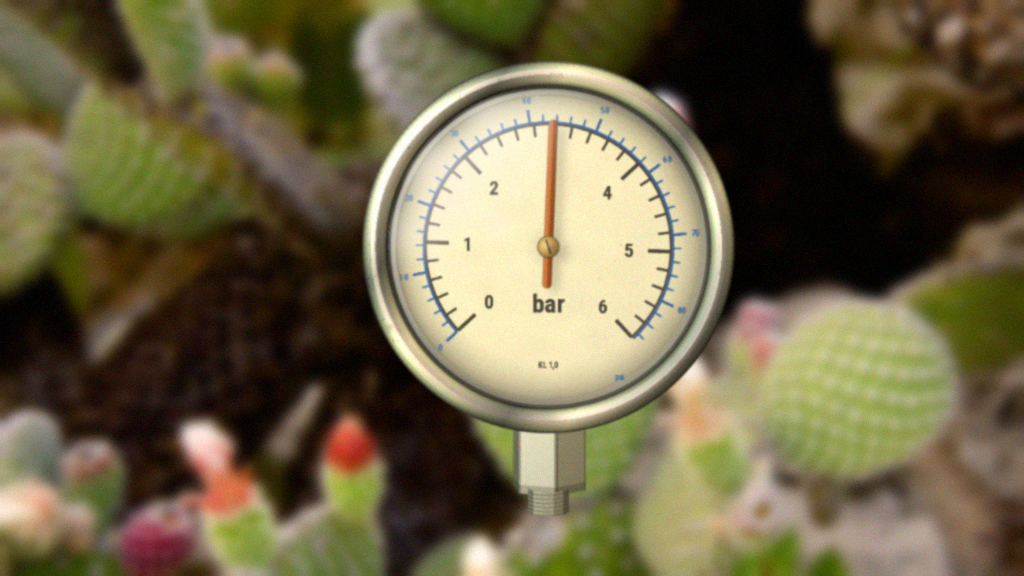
3 bar
